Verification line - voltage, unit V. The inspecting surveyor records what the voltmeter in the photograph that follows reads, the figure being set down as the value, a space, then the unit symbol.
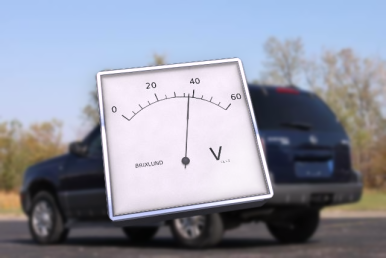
37.5 V
